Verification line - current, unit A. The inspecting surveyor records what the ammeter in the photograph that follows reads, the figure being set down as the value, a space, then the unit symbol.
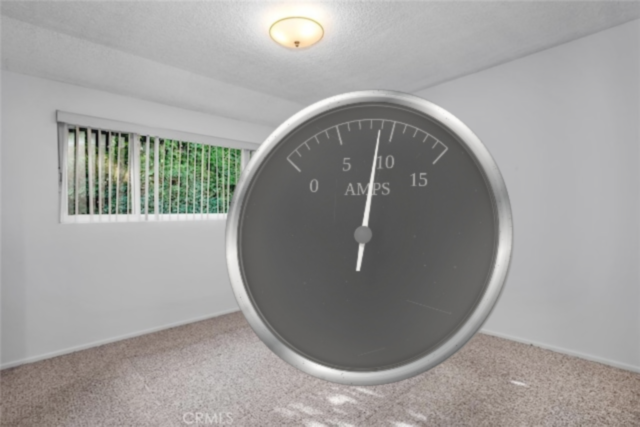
9 A
